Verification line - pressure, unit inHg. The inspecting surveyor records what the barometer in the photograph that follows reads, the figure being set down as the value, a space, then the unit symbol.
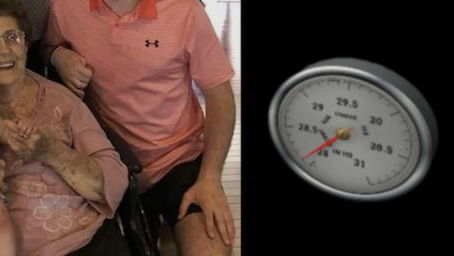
28.1 inHg
